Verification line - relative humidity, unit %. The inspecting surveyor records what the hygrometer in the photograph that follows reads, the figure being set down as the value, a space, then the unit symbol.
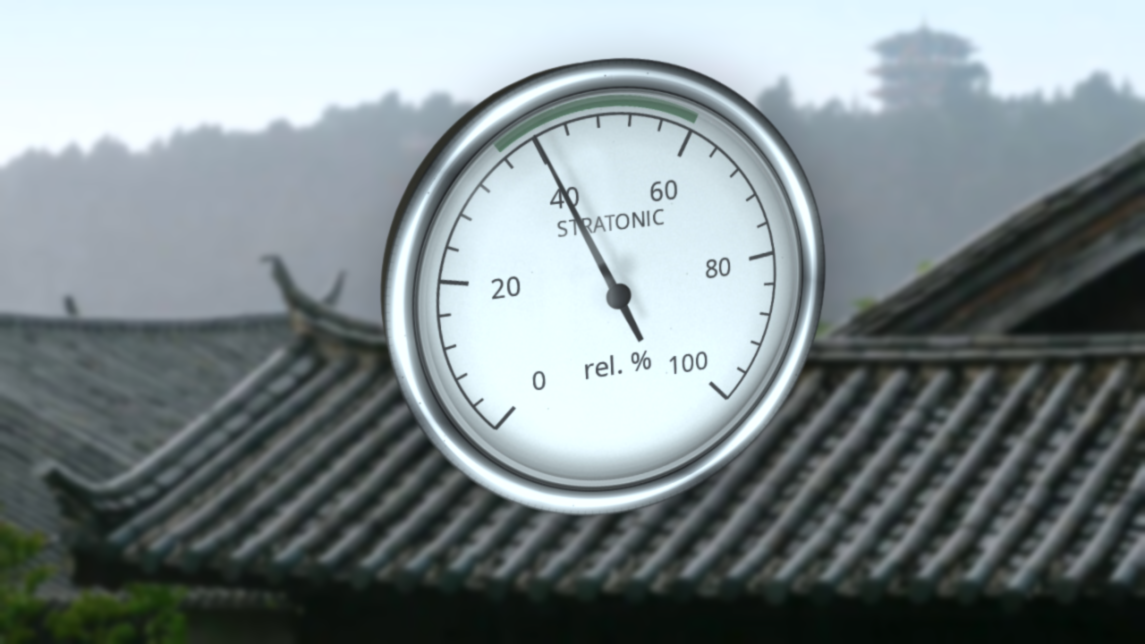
40 %
